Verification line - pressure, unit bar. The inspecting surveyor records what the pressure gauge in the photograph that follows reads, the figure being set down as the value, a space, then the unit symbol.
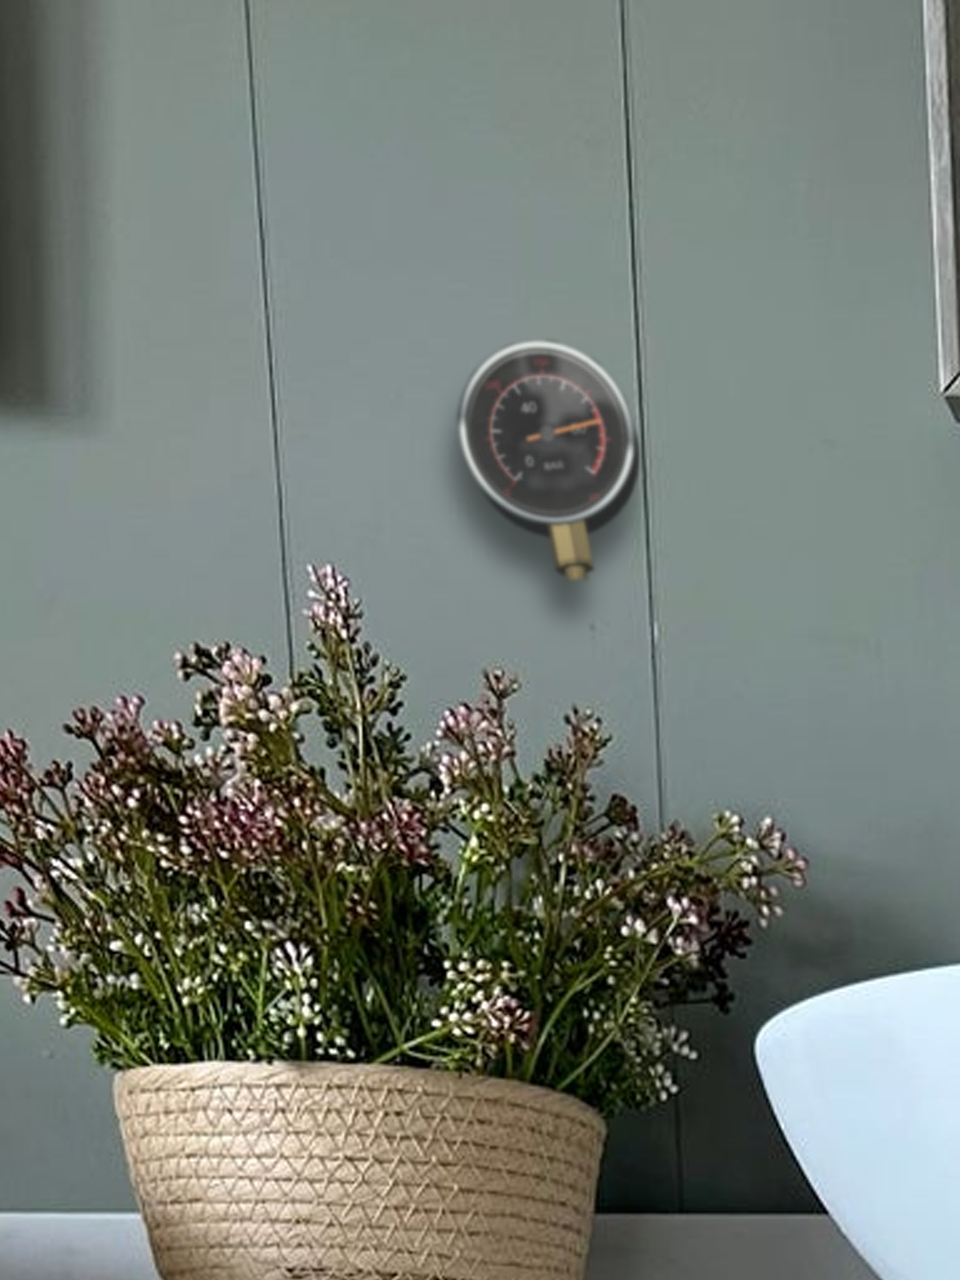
80 bar
